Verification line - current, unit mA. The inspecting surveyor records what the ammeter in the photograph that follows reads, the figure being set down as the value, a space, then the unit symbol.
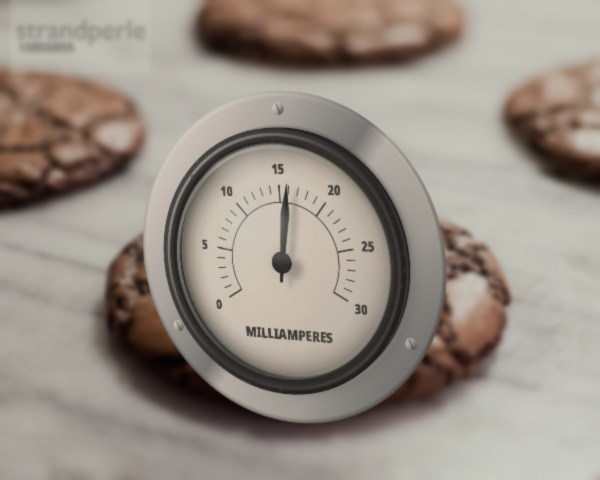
16 mA
